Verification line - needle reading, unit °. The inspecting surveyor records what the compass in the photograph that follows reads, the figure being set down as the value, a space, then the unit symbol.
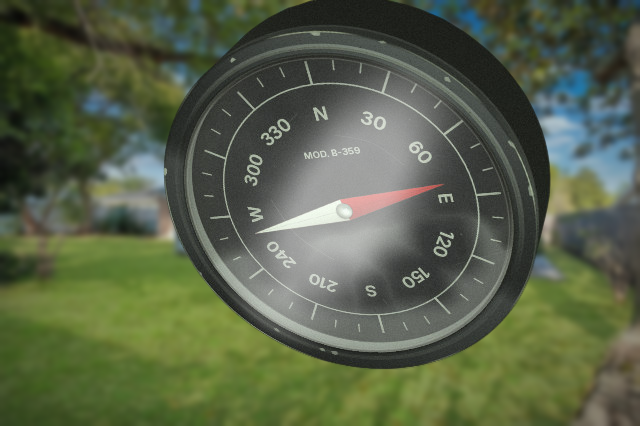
80 °
